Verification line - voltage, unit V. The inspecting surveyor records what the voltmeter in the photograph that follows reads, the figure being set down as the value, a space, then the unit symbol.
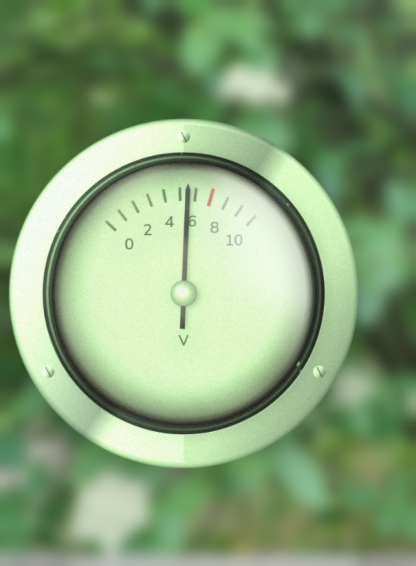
5.5 V
